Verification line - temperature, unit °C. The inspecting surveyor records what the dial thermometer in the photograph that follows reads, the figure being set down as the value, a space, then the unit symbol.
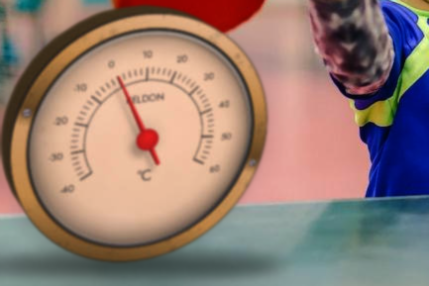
0 °C
